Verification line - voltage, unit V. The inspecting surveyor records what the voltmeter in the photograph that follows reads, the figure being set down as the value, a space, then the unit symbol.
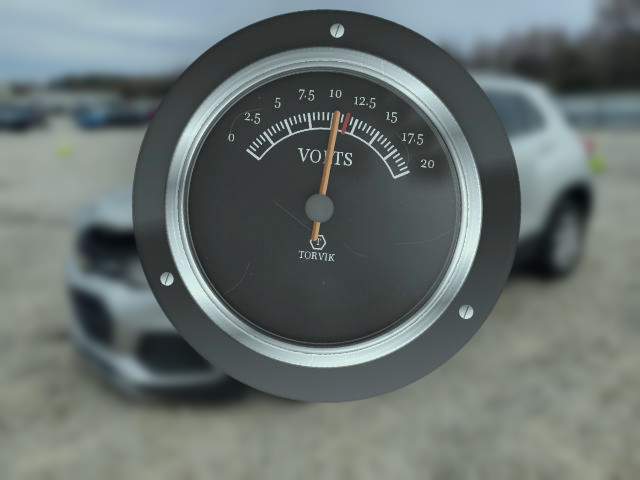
10.5 V
